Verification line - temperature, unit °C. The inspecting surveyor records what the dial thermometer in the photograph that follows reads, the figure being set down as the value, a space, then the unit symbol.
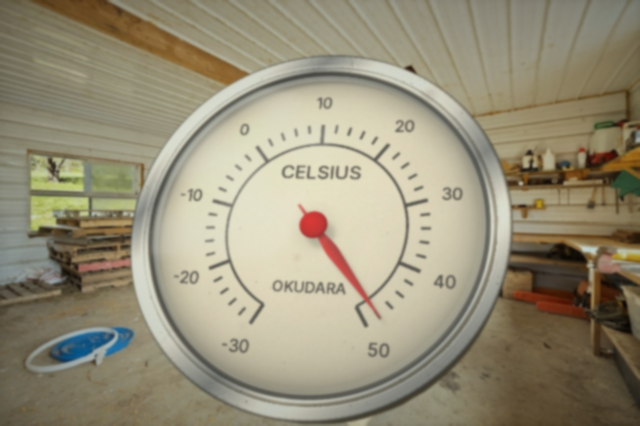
48 °C
